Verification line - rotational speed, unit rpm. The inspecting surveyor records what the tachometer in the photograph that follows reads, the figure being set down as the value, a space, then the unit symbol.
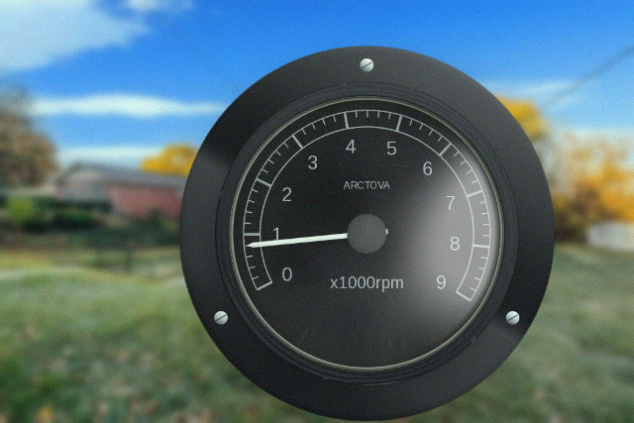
800 rpm
